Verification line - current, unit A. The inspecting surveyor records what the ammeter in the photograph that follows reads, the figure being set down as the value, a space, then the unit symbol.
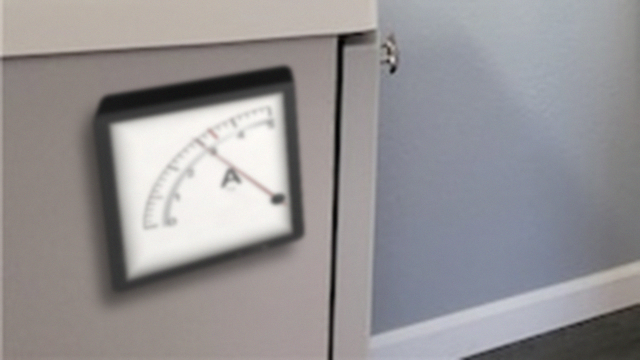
3 A
